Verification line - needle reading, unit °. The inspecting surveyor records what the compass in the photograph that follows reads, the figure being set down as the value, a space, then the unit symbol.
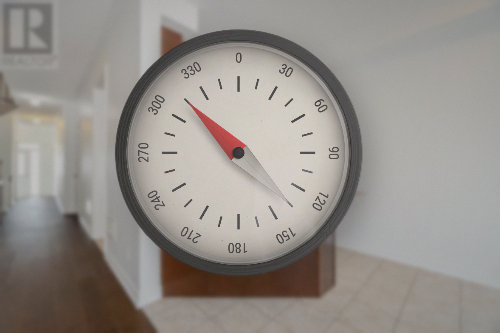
315 °
